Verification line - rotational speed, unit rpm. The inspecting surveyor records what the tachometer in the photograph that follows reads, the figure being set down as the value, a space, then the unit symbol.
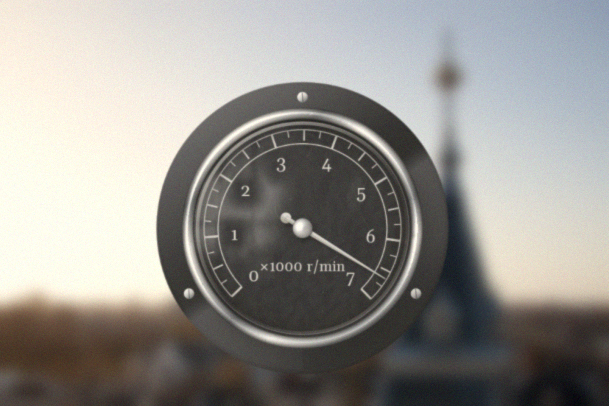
6625 rpm
